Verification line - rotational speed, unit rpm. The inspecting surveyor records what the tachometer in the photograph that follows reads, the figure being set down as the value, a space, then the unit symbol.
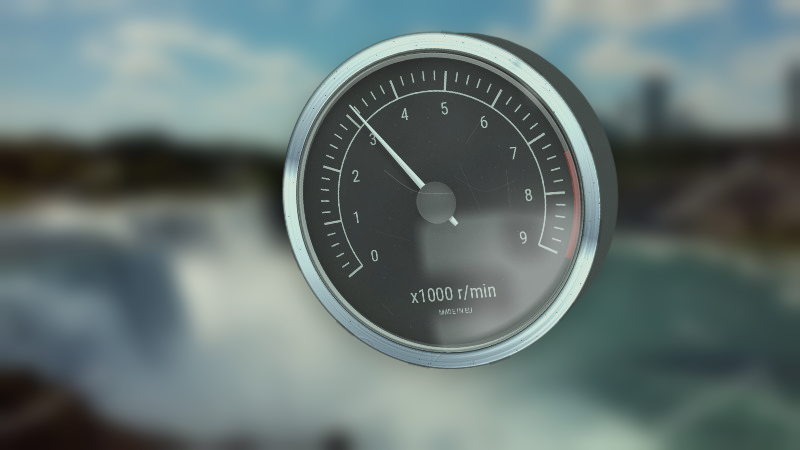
3200 rpm
